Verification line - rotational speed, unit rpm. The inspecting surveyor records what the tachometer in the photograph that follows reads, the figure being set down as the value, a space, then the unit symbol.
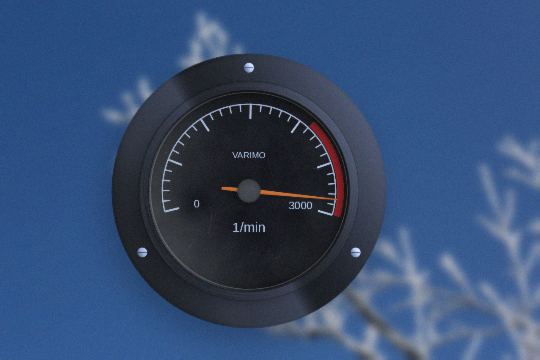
2850 rpm
